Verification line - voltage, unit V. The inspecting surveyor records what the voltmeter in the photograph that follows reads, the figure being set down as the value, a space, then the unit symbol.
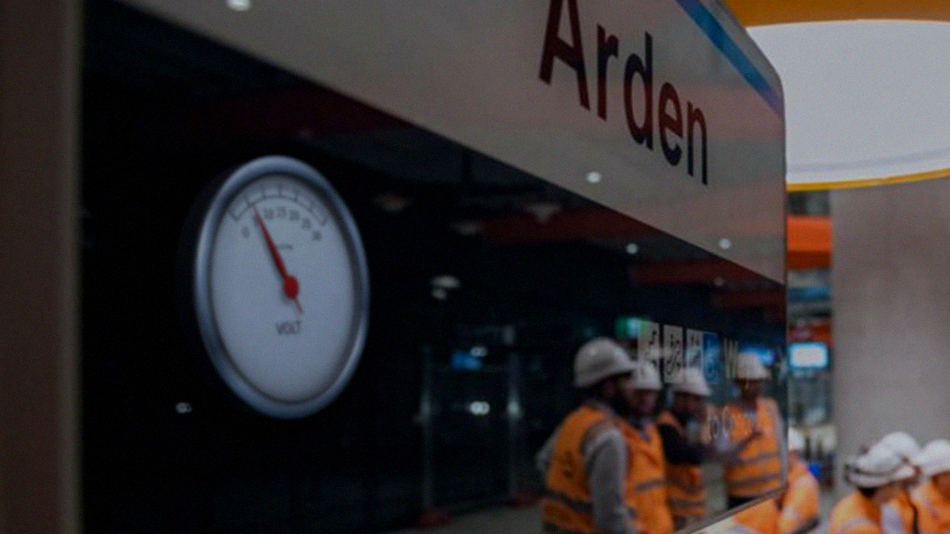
5 V
